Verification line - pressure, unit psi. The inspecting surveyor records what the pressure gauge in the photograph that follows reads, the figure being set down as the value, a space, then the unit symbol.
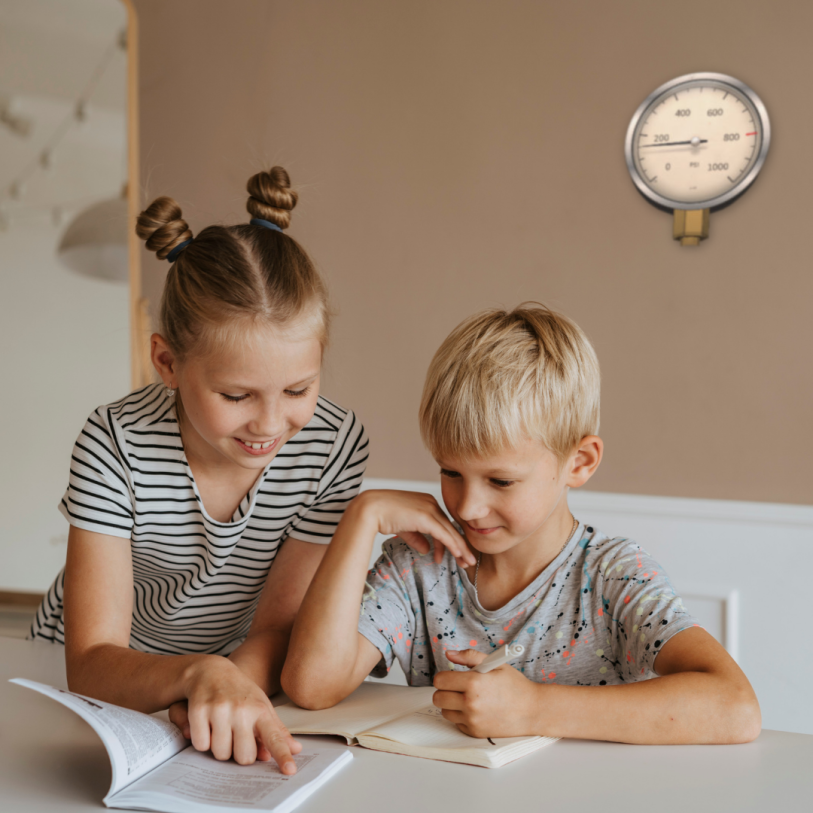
150 psi
